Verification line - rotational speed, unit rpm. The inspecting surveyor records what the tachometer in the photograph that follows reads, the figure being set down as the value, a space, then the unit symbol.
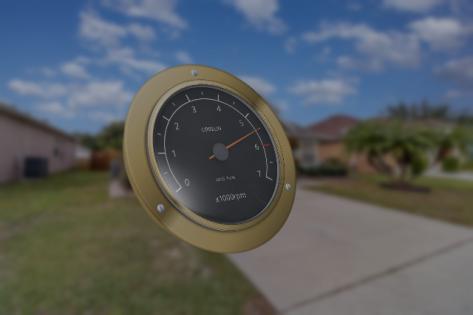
5500 rpm
